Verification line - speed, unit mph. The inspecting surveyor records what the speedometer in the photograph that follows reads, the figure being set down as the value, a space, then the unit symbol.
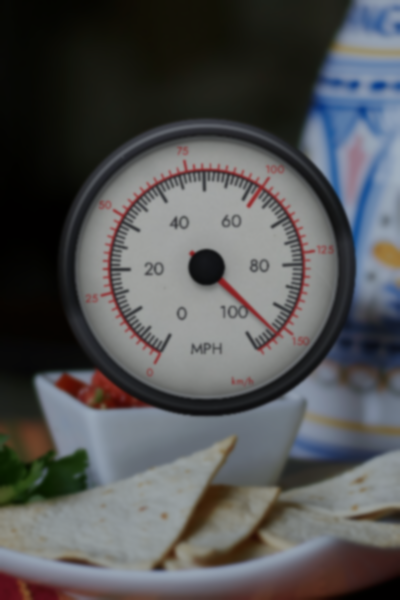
95 mph
